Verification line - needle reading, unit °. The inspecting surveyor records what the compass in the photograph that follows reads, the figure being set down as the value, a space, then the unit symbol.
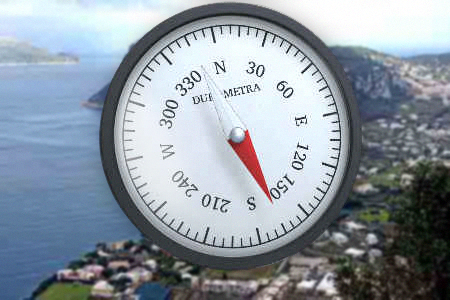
165 °
